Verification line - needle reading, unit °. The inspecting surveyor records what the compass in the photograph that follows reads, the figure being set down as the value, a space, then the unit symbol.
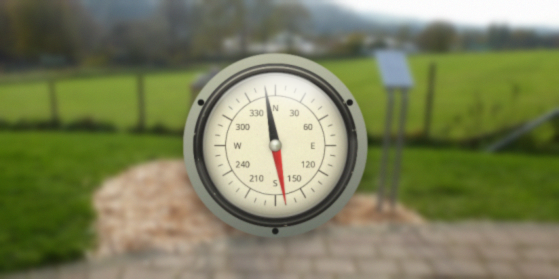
170 °
